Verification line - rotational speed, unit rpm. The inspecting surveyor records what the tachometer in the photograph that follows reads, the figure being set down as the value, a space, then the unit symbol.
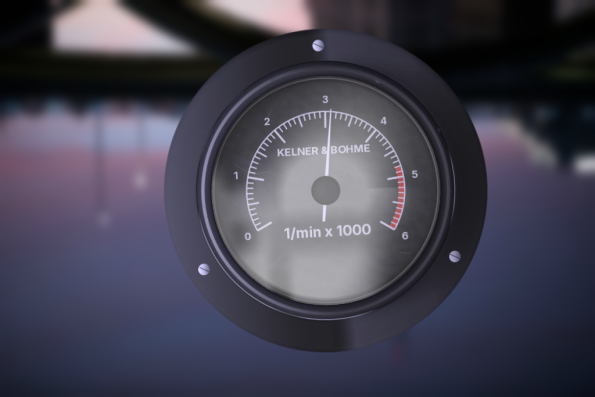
3100 rpm
